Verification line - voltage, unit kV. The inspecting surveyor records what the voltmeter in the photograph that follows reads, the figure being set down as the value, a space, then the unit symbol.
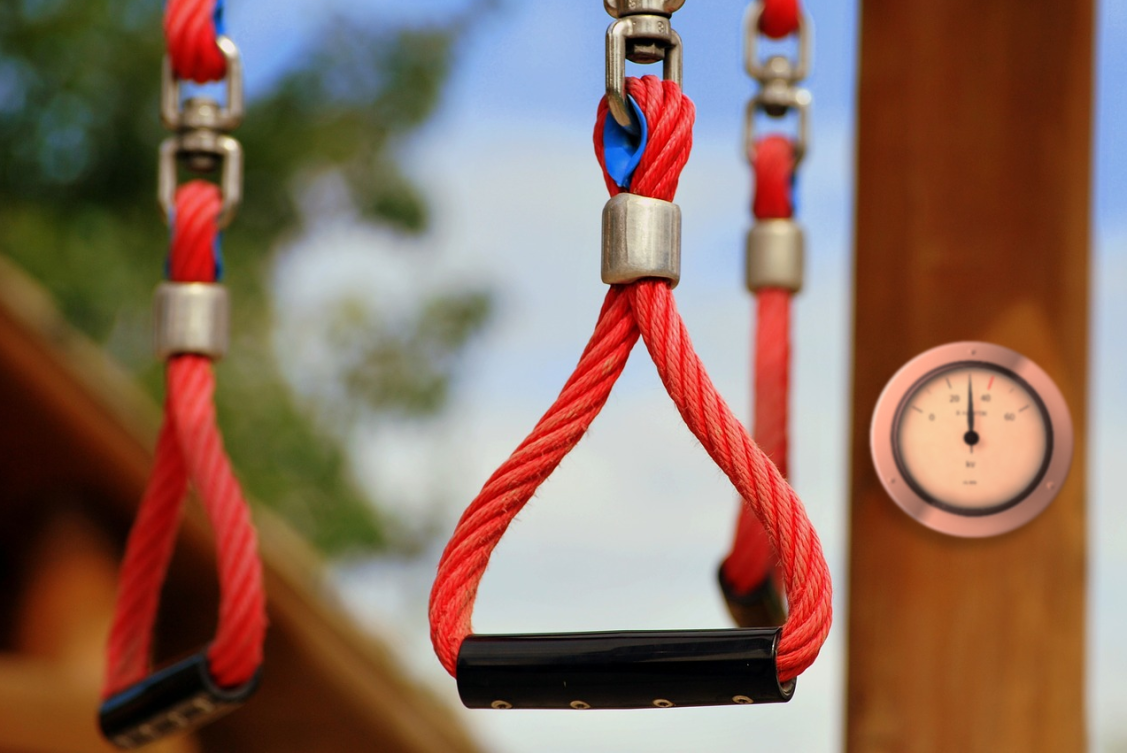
30 kV
